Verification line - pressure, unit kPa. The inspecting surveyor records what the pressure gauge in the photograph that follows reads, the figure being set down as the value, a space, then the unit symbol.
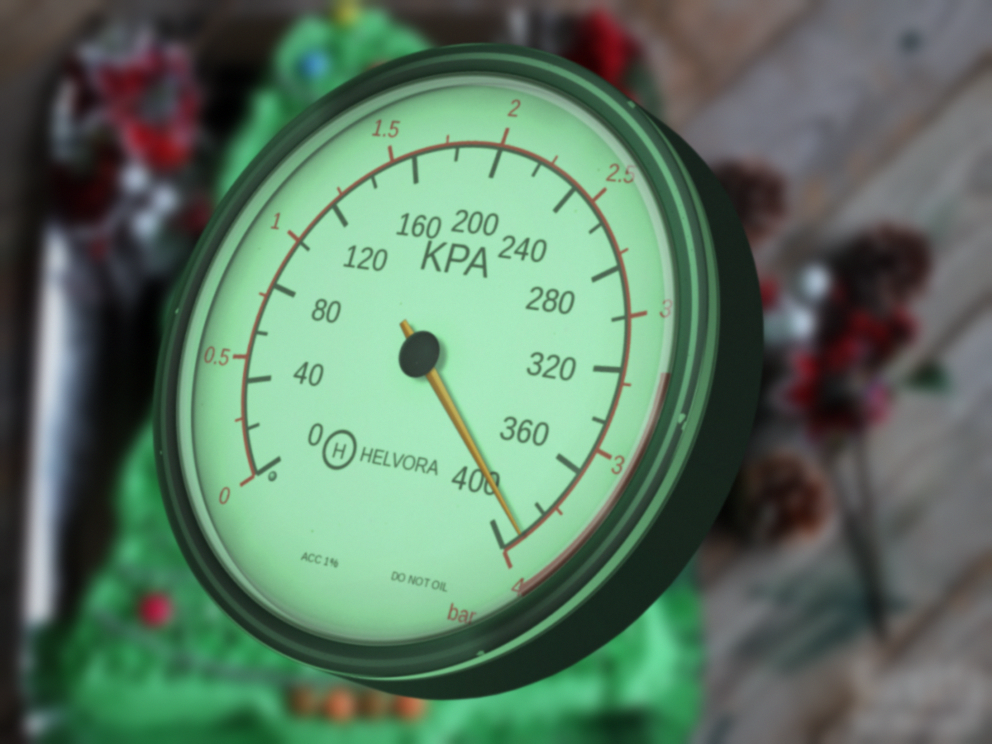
390 kPa
